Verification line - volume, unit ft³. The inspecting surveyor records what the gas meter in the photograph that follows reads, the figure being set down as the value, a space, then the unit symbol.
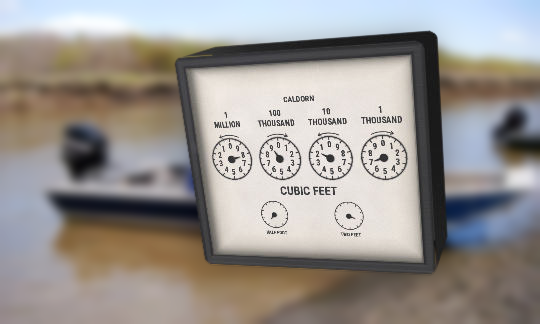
791700 ft³
